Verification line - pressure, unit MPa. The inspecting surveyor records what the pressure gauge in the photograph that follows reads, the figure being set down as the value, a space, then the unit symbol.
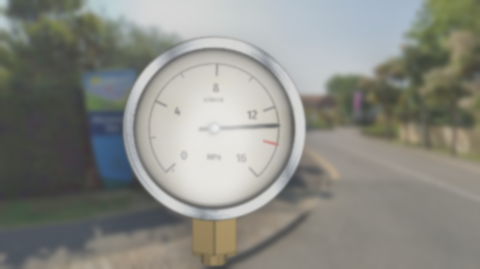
13 MPa
